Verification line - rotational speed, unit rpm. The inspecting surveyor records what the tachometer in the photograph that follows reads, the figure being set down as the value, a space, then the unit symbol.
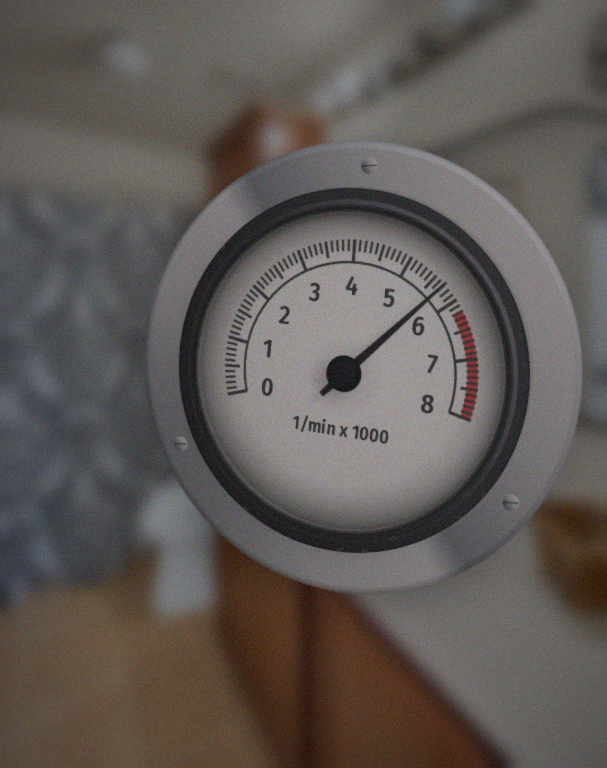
5700 rpm
